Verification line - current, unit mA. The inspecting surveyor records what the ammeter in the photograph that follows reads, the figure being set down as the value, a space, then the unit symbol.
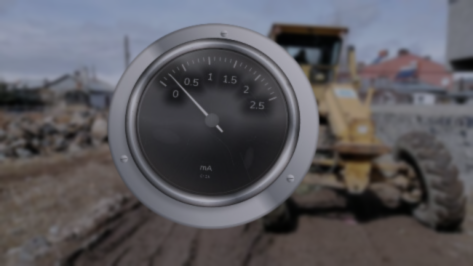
0.2 mA
